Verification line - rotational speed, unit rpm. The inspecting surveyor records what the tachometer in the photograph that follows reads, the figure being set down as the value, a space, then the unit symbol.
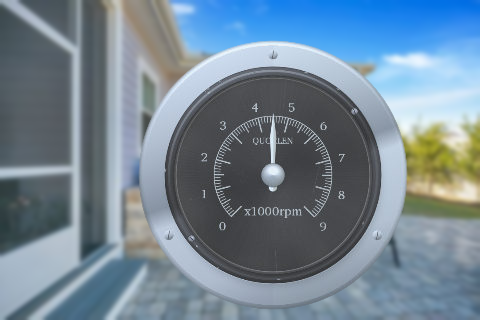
4500 rpm
